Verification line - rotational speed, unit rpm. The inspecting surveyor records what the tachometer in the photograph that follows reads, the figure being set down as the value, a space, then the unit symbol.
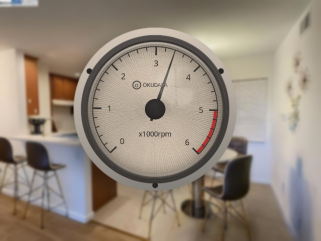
3400 rpm
